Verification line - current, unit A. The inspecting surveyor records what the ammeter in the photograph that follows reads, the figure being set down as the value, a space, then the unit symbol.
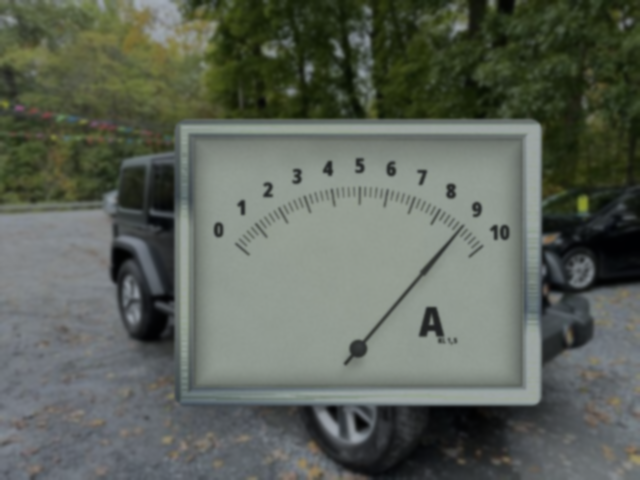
9 A
